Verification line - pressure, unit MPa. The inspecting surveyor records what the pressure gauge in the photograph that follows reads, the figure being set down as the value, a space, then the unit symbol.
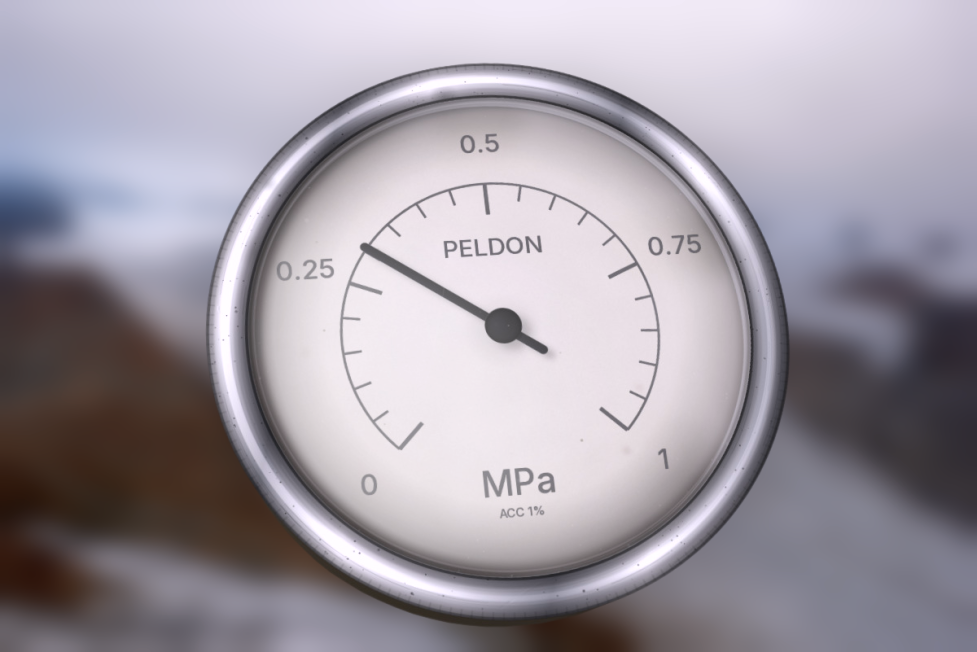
0.3 MPa
